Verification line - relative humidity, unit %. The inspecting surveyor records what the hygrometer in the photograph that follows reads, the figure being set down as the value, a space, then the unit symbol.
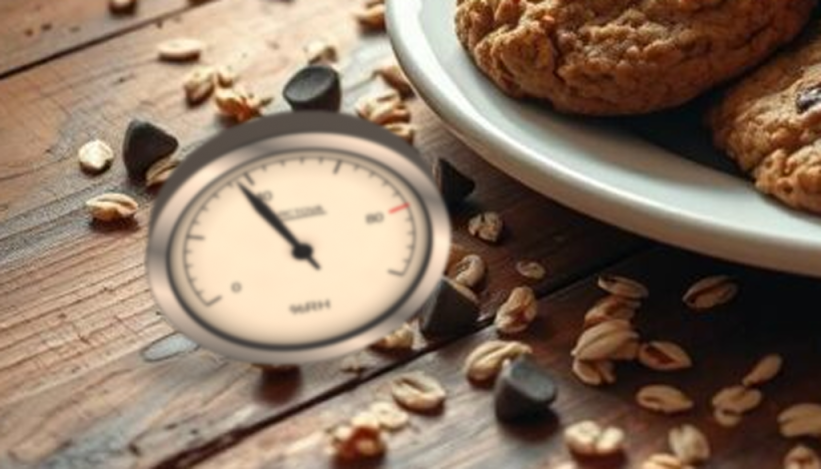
38 %
